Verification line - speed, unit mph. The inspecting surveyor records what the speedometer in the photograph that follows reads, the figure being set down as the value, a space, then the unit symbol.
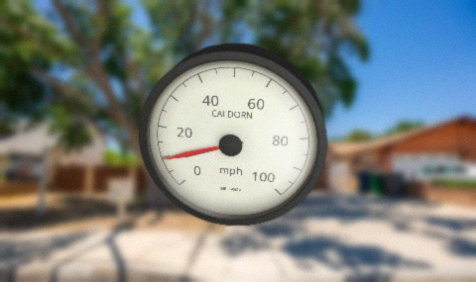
10 mph
